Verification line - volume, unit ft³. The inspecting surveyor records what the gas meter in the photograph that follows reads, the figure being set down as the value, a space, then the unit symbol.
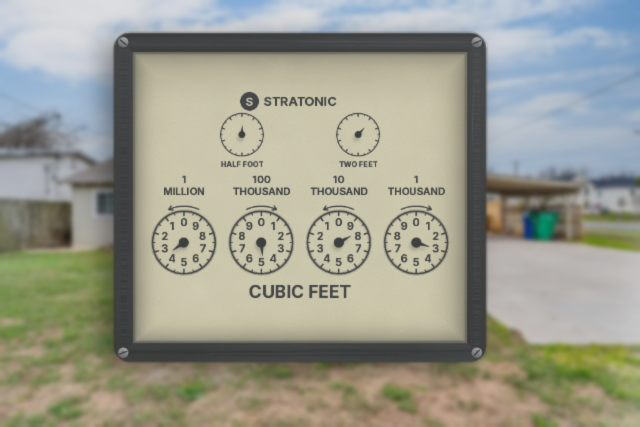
348300 ft³
